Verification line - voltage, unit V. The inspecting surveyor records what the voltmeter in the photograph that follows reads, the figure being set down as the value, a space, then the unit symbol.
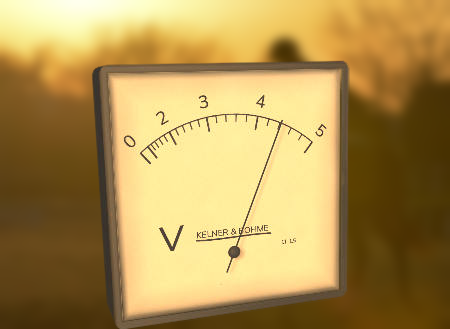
4.4 V
